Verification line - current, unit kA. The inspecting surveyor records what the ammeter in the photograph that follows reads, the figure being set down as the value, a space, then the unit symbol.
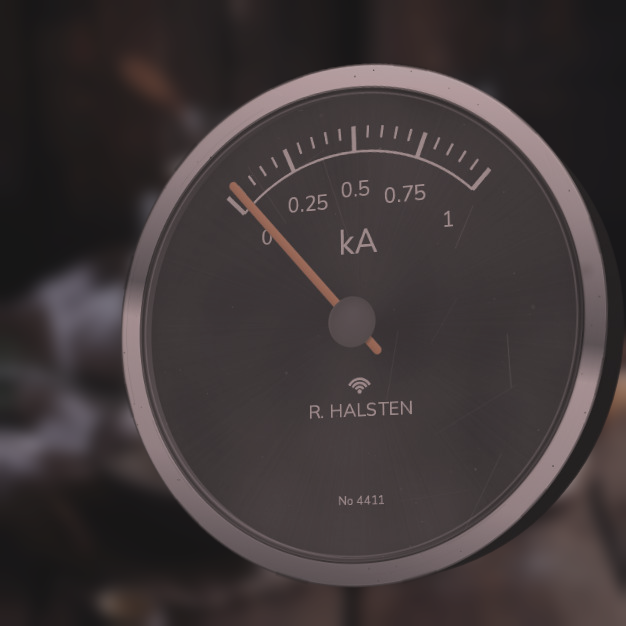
0.05 kA
